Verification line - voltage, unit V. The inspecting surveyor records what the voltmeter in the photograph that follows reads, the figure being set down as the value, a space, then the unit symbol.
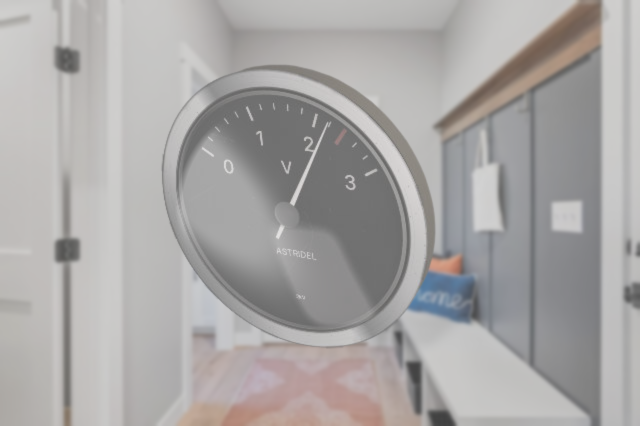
2.2 V
